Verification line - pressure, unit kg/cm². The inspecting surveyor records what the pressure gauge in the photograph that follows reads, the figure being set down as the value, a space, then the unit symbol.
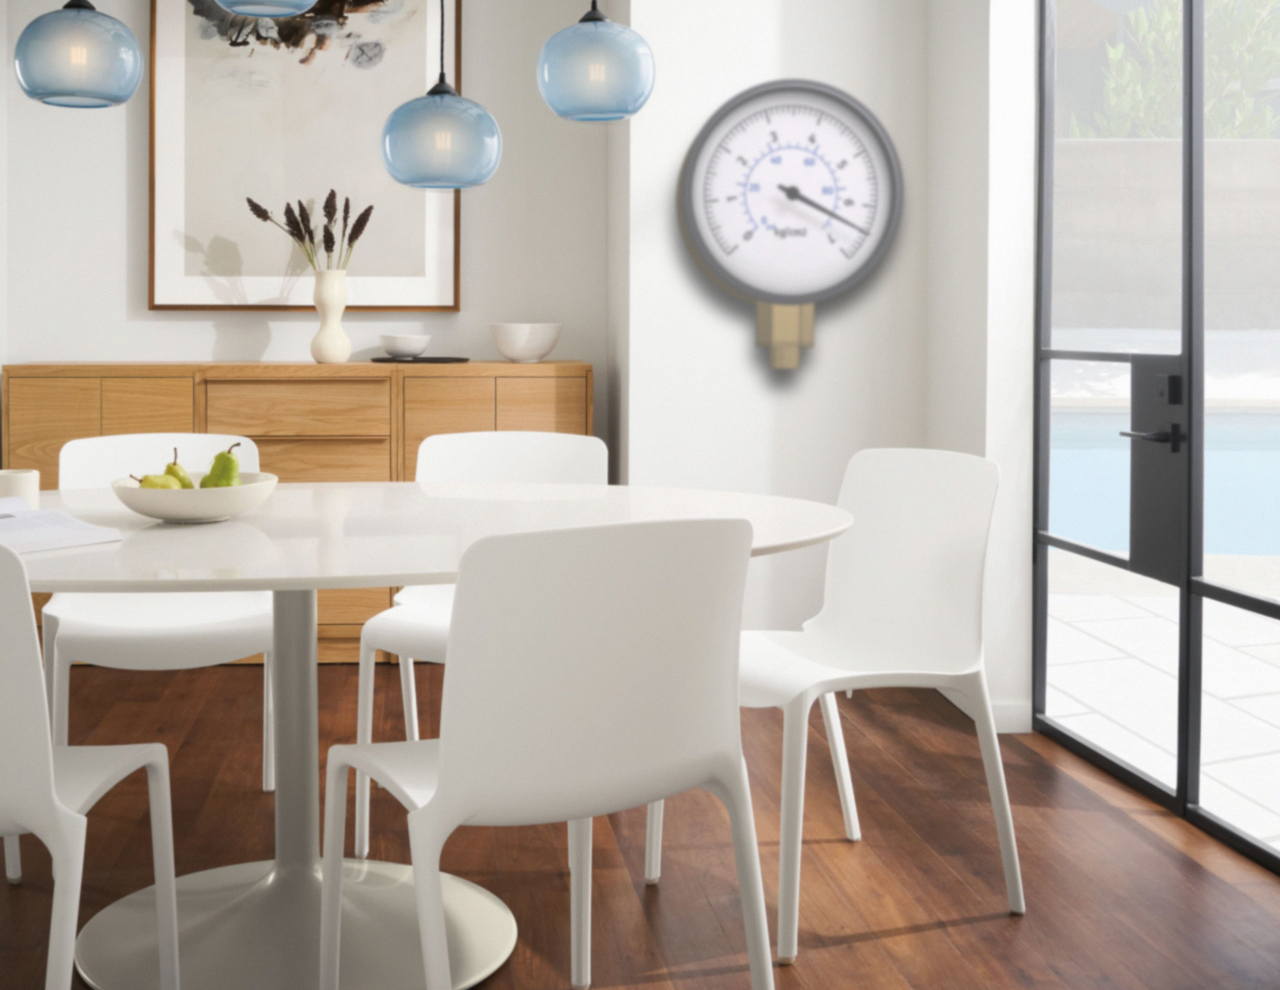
6.5 kg/cm²
